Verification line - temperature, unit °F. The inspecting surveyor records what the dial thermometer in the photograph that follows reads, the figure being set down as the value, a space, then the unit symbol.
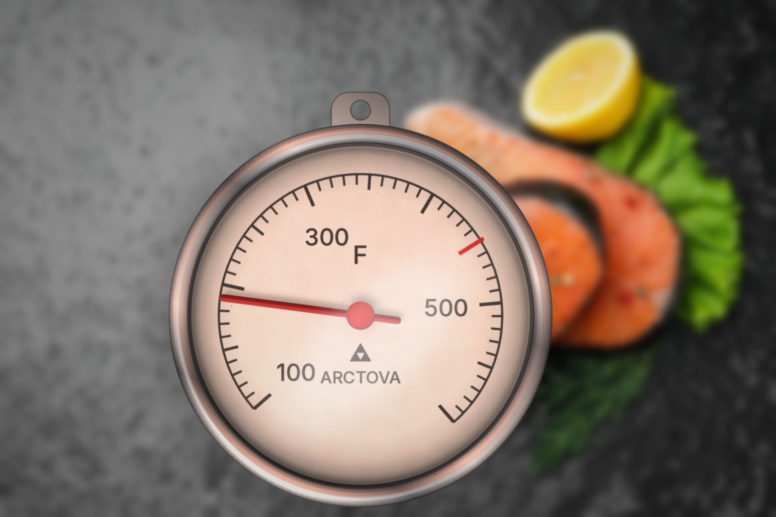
190 °F
